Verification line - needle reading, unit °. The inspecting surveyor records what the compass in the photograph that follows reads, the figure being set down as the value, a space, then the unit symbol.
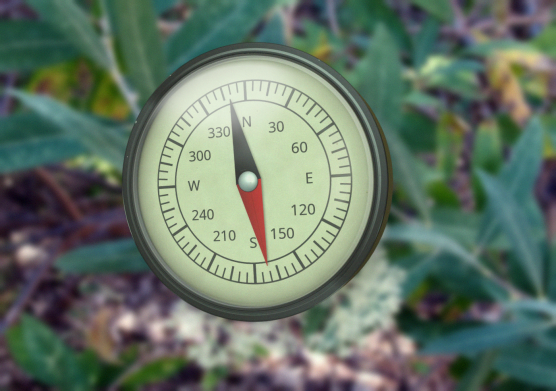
170 °
